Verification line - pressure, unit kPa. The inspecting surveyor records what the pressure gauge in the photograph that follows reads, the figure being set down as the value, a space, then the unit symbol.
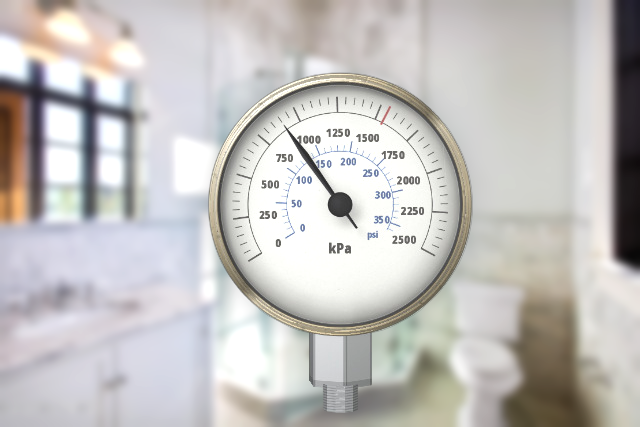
900 kPa
